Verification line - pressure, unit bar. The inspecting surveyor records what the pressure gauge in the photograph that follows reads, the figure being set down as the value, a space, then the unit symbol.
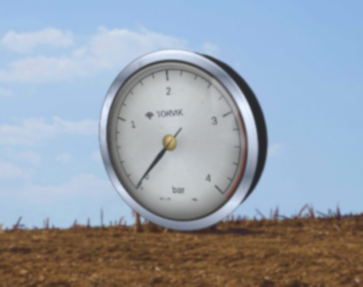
0 bar
